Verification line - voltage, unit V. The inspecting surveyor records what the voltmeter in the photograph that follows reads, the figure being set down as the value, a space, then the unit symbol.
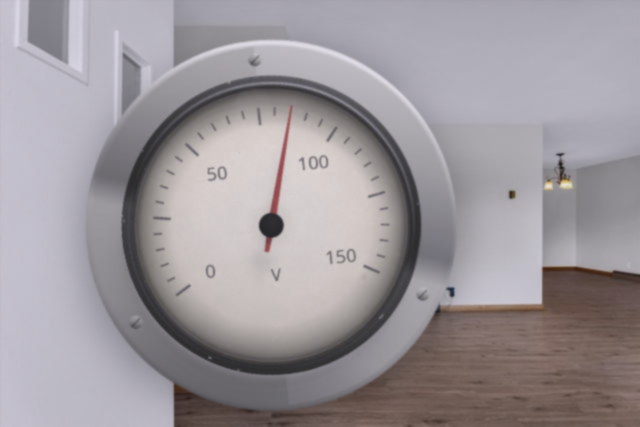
85 V
